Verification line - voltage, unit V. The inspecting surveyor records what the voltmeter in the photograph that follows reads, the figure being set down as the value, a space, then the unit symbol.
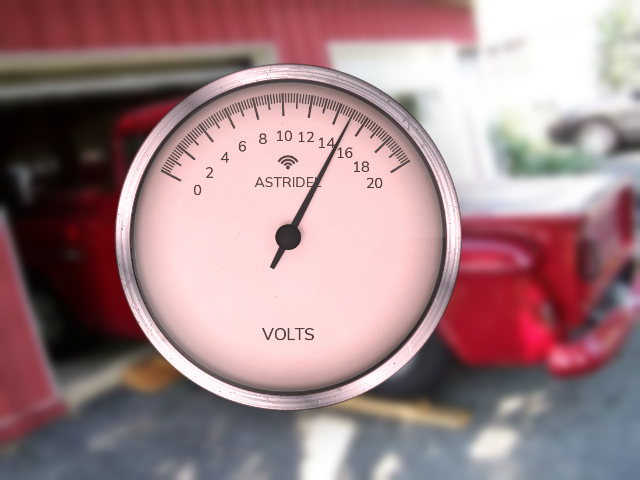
15 V
